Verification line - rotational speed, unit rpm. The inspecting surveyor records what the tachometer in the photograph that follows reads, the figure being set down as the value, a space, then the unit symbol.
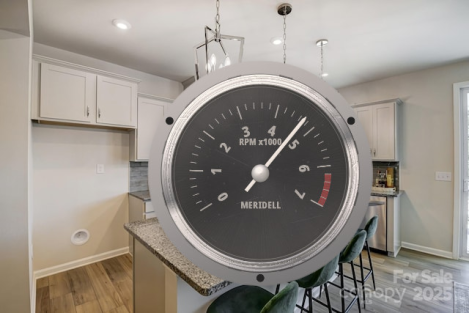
4700 rpm
